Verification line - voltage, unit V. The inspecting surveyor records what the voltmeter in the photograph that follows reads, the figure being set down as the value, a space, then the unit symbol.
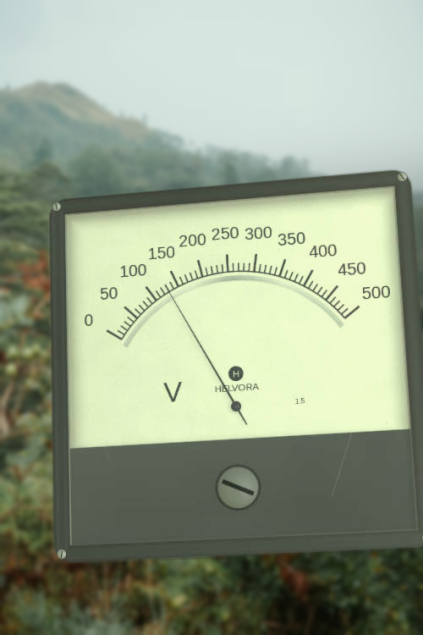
130 V
